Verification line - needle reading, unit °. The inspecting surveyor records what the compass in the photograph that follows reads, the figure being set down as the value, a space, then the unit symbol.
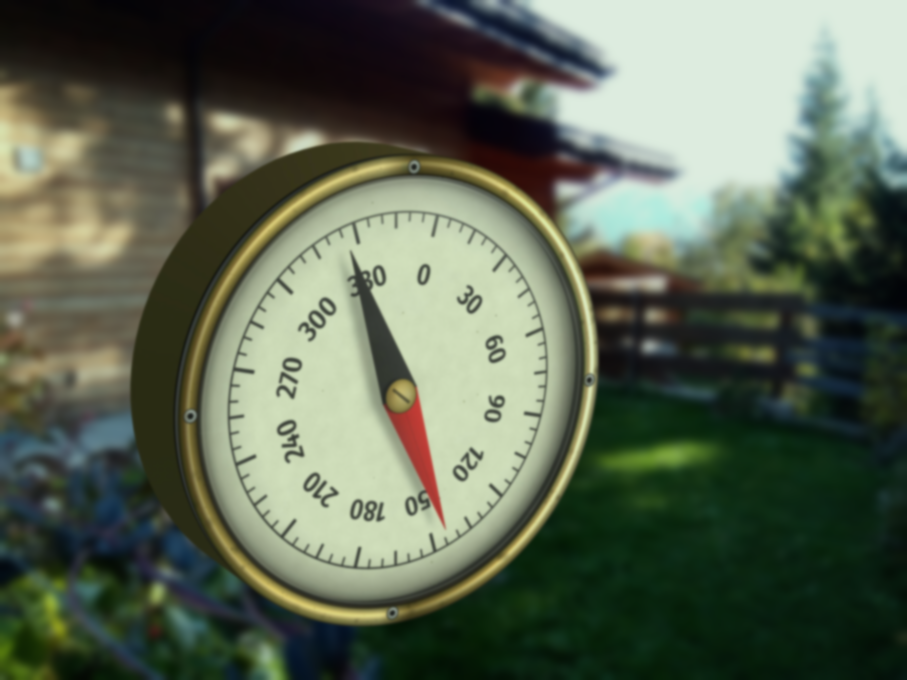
145 °
